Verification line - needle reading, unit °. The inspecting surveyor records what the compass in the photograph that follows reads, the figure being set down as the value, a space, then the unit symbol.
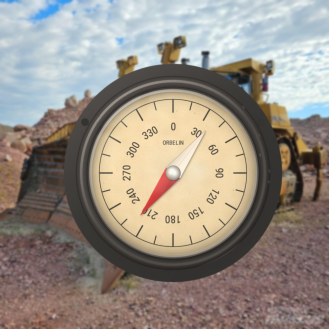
217.5 °
